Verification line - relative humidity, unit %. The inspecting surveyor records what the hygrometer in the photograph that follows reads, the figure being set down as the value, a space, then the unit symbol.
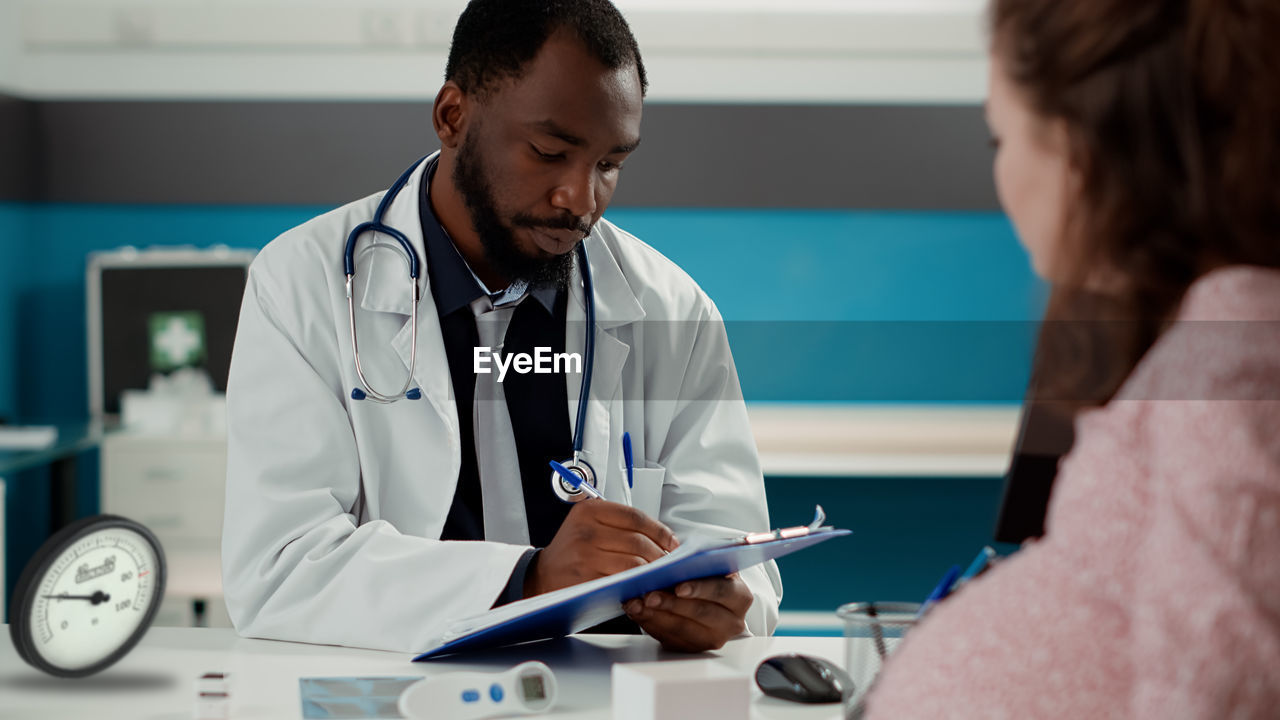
20 %
